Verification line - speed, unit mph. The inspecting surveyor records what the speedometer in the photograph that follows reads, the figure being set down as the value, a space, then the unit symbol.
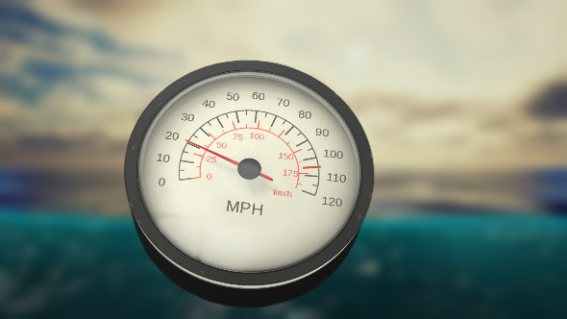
20 mph
